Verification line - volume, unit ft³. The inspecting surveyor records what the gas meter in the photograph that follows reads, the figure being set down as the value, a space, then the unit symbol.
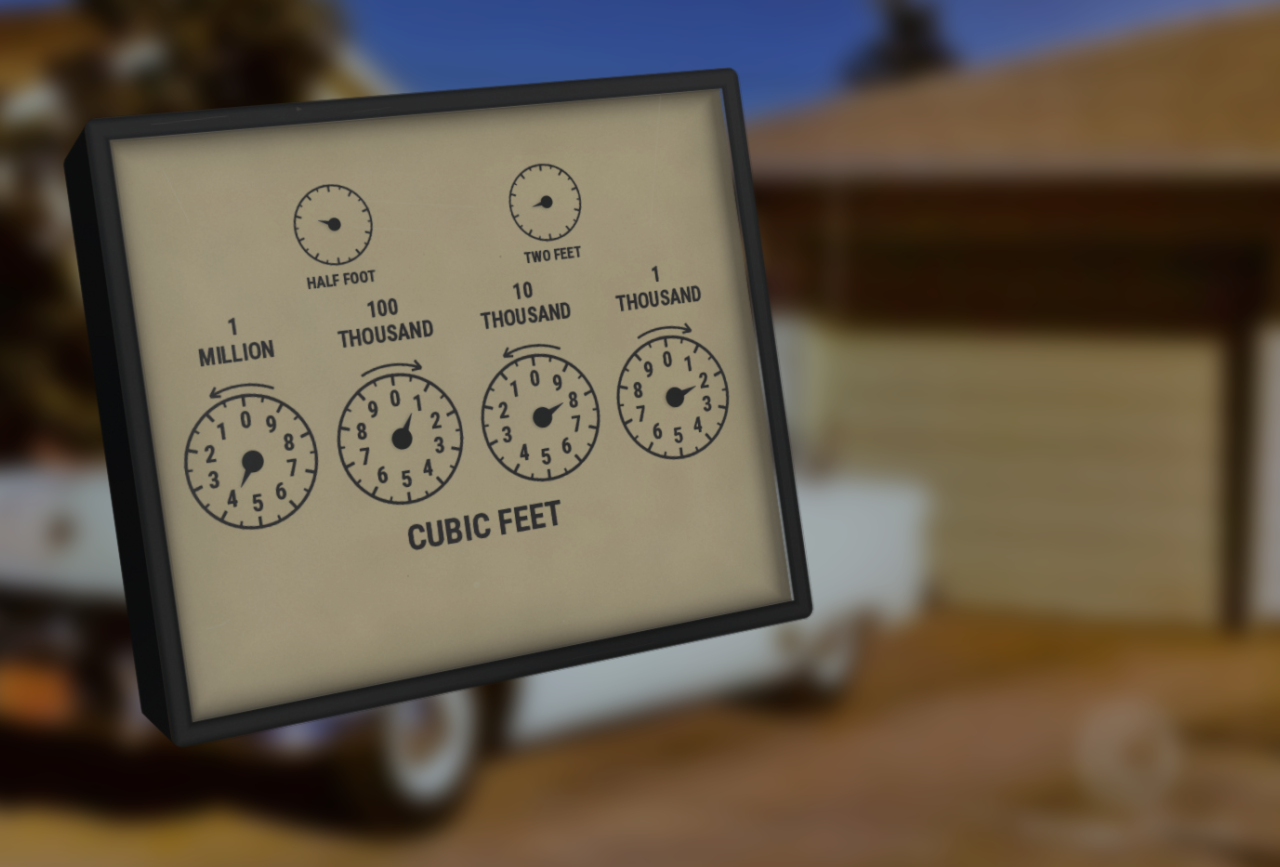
408200 ft³
